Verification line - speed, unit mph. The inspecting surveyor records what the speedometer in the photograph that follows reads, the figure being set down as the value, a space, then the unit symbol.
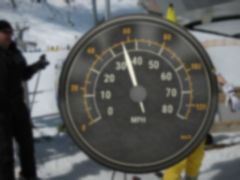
35 mph
